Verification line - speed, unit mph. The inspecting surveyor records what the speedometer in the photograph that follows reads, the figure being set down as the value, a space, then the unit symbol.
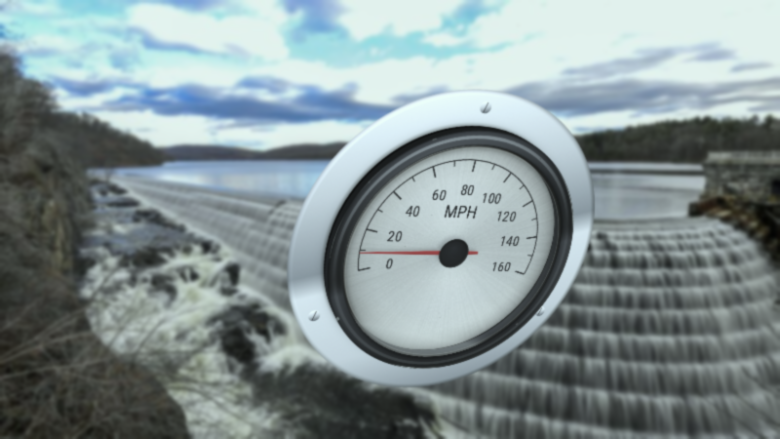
10 mph
